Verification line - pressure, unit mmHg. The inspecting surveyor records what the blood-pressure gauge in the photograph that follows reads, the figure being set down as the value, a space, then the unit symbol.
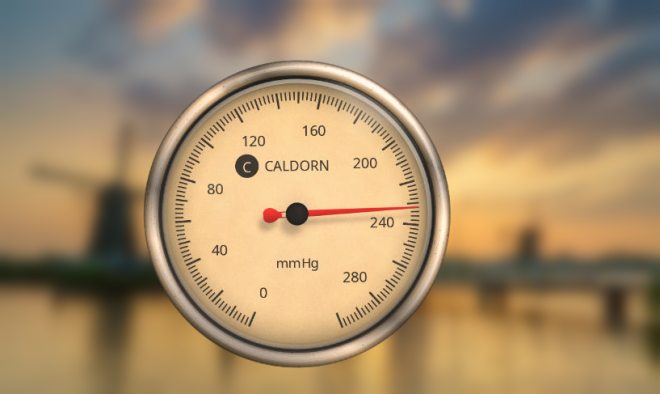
232 mmHg
